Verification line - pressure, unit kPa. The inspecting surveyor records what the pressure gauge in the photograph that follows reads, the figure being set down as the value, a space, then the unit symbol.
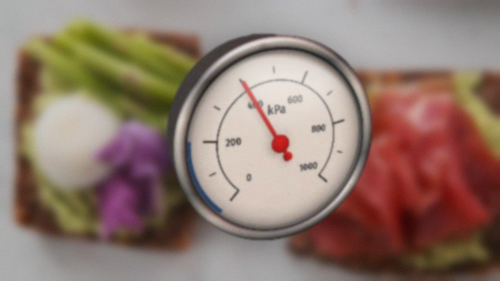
400 kPa
